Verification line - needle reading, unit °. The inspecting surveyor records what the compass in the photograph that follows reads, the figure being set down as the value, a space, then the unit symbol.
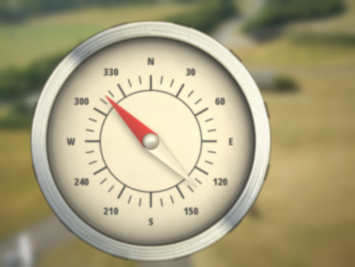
315 °
